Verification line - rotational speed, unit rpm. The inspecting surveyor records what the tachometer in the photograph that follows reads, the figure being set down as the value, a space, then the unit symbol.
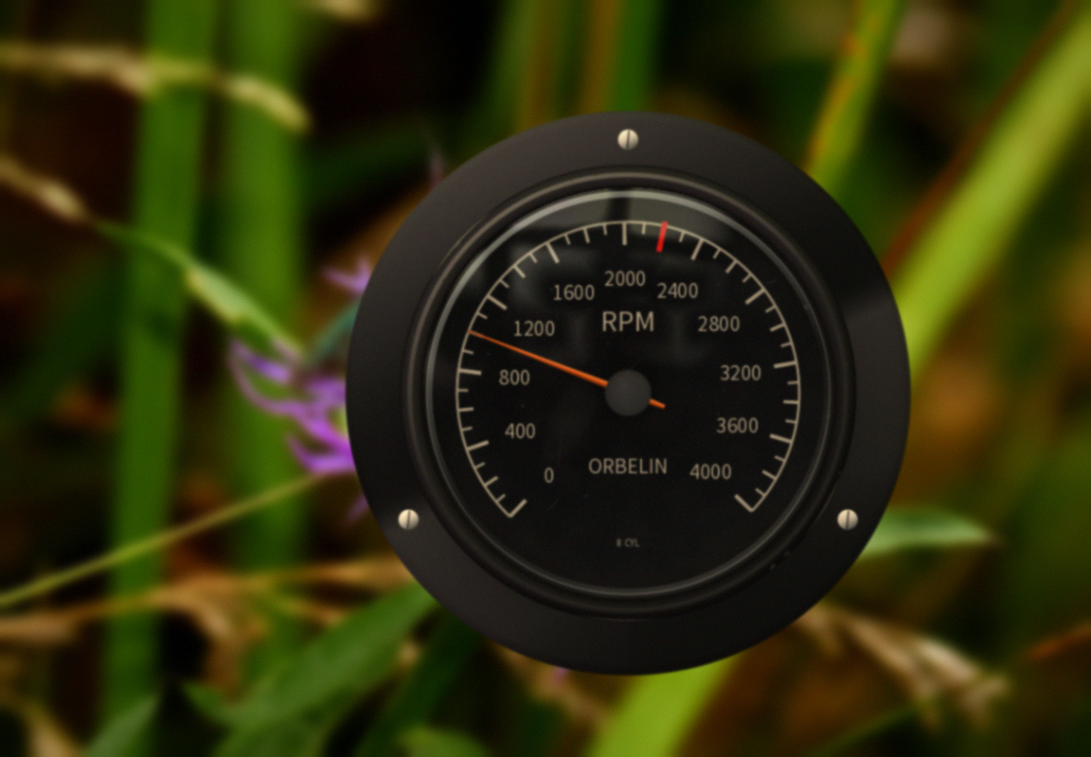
1000 rpm
